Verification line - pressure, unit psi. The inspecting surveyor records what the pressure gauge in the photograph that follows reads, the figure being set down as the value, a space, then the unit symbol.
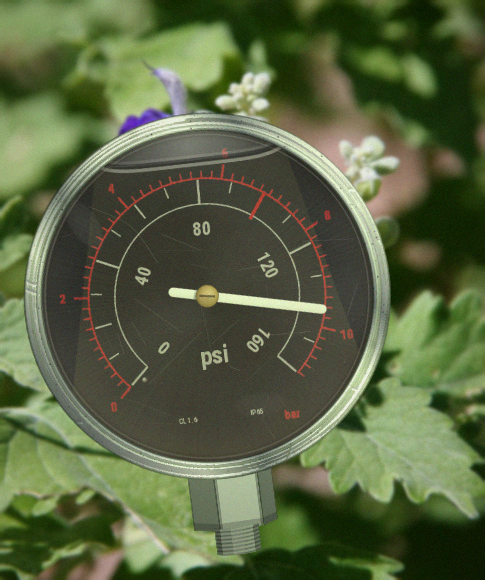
140 psi
